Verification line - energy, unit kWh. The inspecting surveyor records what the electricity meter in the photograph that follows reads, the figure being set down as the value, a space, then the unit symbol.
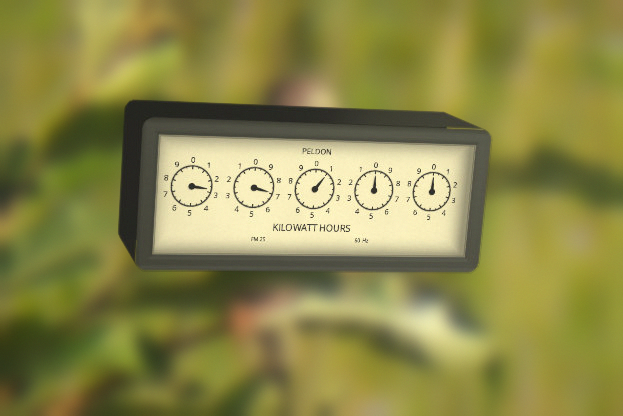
27100 kWh
